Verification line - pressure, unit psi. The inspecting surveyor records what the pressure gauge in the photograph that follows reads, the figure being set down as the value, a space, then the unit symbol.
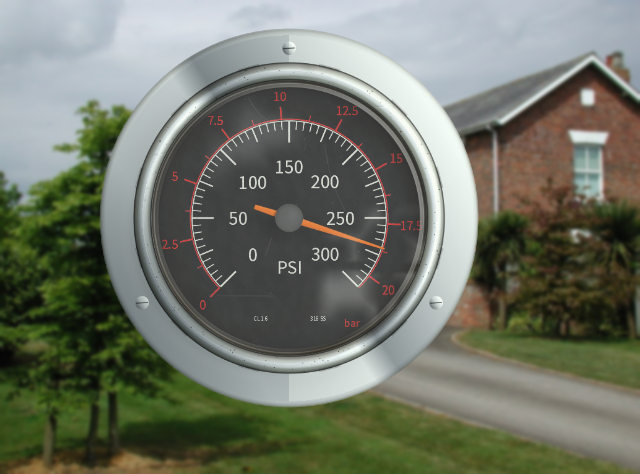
270 psi
